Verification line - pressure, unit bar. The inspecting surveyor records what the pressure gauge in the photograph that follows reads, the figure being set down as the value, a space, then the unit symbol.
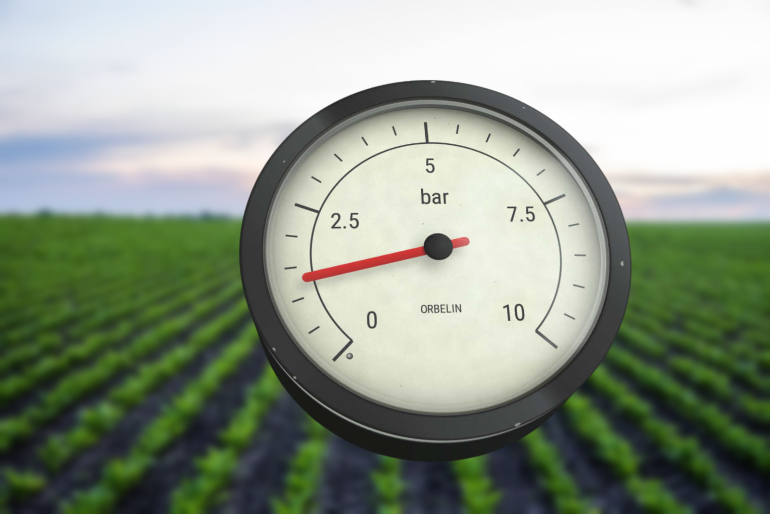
1.25 bar
